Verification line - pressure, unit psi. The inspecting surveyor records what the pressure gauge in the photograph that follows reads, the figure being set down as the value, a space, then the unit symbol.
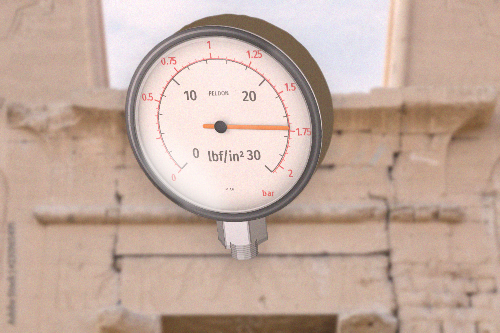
25 psi
